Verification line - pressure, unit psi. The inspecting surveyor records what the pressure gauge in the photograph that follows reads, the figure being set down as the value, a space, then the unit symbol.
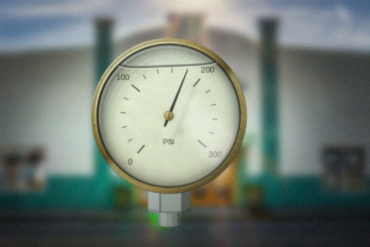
180 psi
